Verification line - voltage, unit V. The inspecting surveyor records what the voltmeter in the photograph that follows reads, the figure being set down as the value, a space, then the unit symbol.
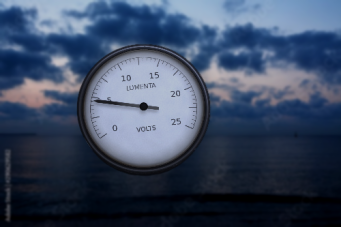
4.5 V
